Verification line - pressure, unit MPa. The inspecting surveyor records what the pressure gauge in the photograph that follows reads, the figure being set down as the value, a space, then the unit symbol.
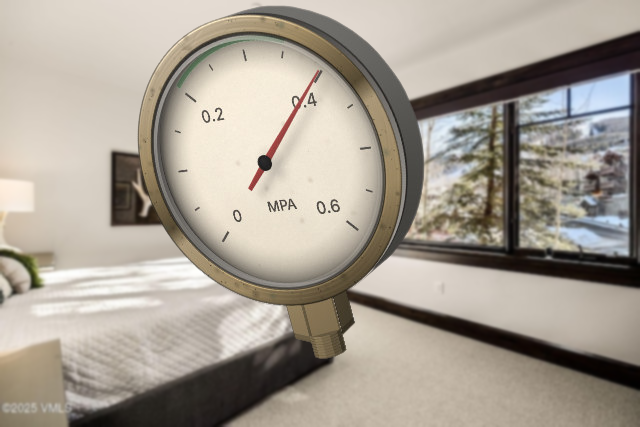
0.4 MPa
